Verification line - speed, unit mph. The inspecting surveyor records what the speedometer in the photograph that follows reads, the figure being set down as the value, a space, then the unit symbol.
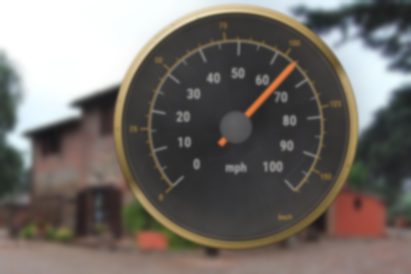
65 mph
